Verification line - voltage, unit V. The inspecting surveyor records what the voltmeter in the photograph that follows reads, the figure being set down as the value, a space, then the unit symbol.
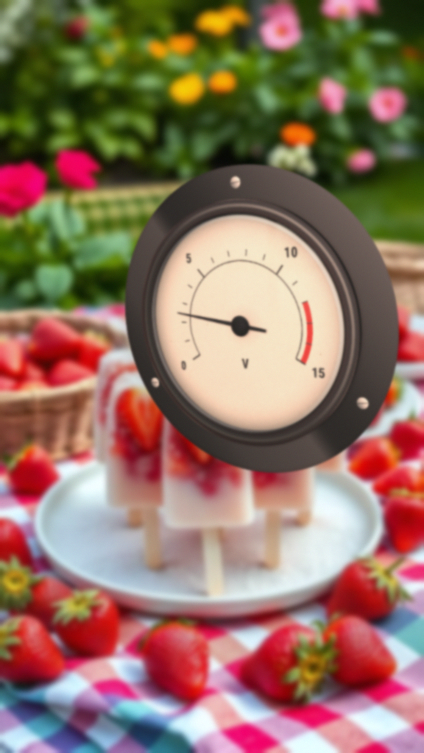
2.5 V
